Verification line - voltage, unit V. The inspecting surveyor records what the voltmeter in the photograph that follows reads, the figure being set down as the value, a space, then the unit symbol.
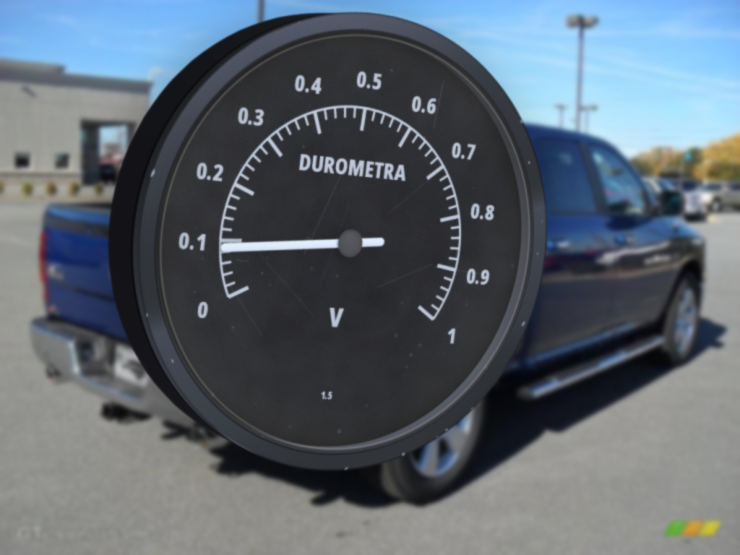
0.09 V
